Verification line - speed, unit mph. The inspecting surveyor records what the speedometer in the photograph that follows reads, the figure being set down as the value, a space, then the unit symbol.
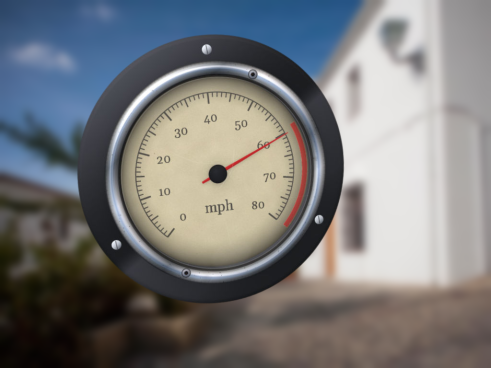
60 mph
